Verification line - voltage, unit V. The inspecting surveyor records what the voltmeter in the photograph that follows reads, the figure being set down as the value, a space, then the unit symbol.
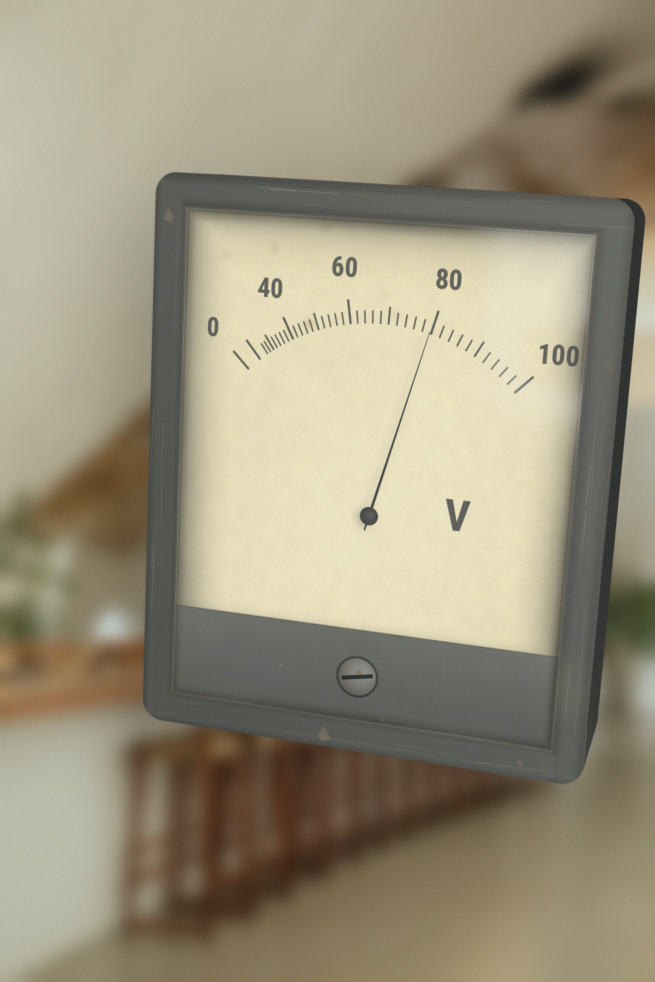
80 V
